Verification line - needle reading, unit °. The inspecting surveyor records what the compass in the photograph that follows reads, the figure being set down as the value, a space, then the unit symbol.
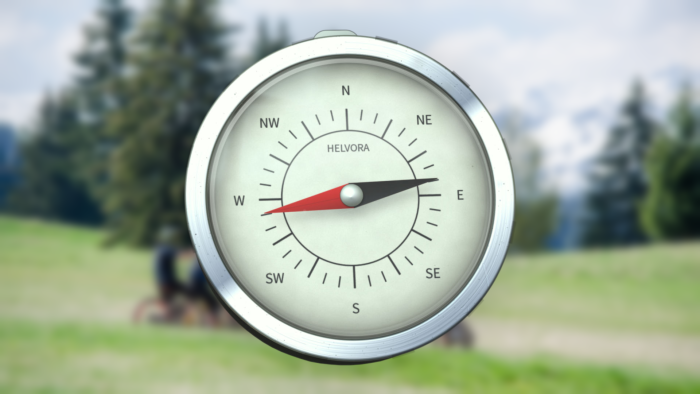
260 °
